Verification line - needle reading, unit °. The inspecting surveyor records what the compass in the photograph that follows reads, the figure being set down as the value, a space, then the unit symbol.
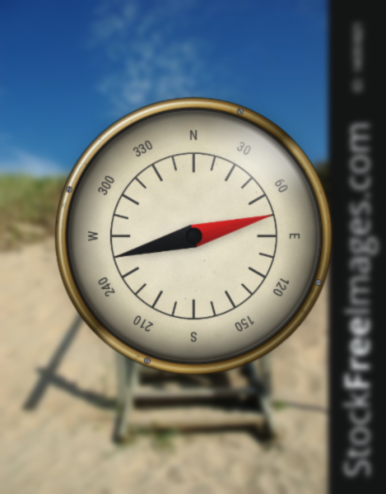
75 °
